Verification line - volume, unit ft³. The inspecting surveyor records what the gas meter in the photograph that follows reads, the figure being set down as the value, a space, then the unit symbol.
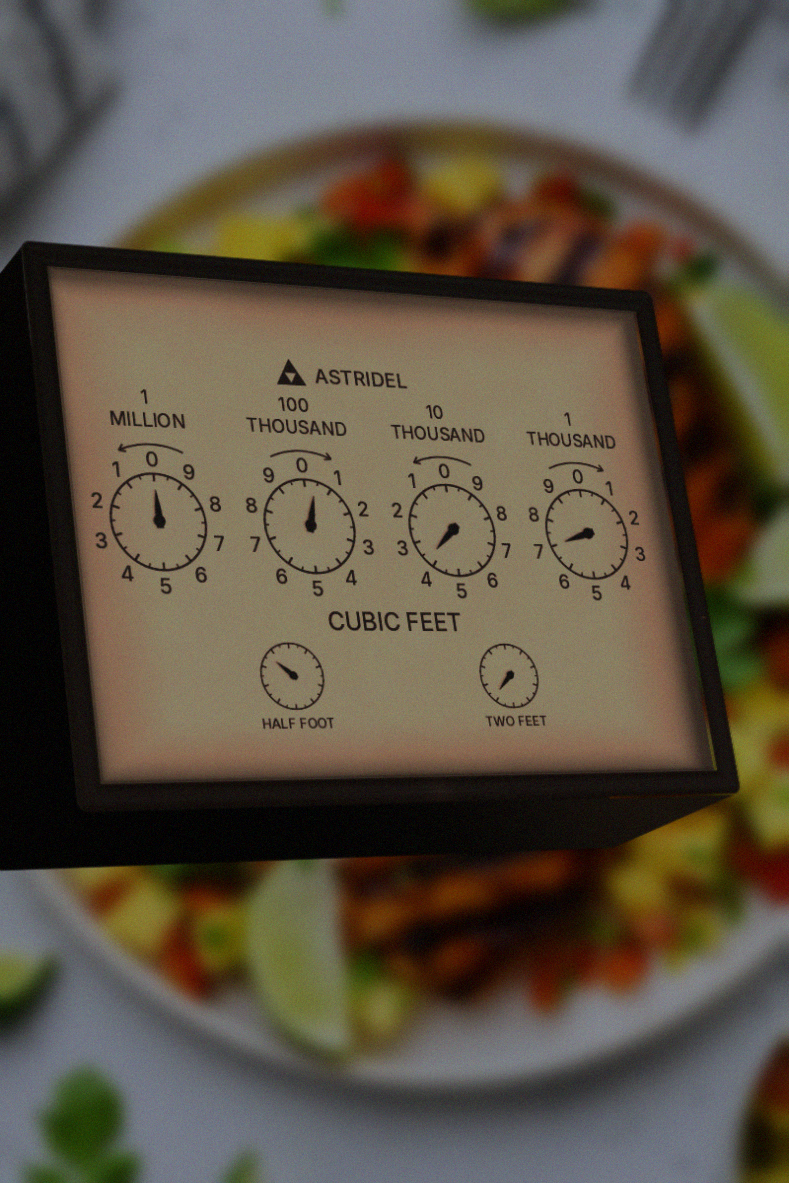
3700 ft³
